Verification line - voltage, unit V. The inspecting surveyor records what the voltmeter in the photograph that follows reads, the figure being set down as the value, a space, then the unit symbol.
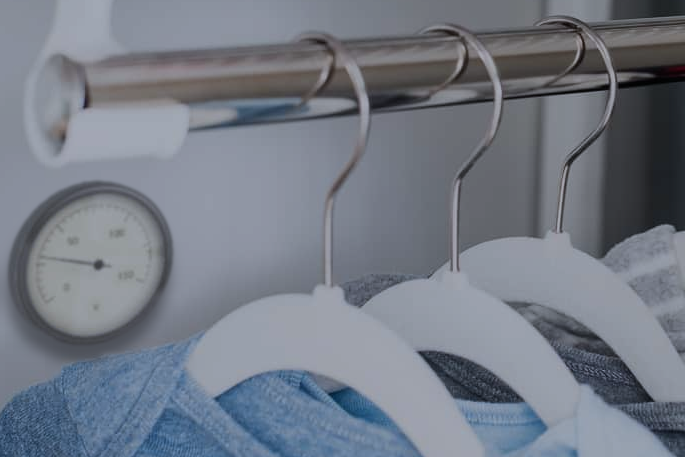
30 V
